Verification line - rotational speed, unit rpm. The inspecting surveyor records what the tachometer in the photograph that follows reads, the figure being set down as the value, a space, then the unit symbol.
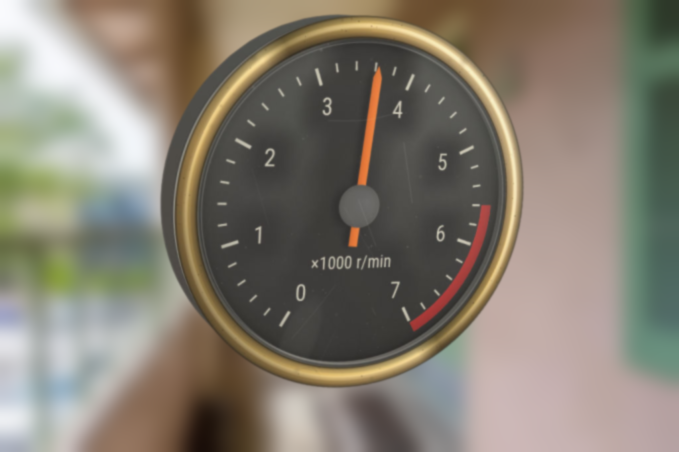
3600 rpm
